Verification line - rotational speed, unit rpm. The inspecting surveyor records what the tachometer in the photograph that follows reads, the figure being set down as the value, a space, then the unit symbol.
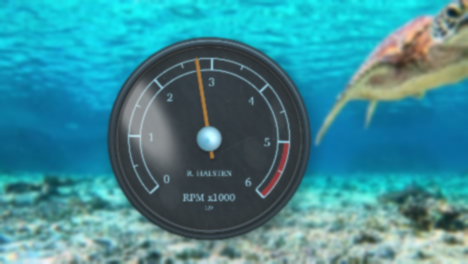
2750 rpm
